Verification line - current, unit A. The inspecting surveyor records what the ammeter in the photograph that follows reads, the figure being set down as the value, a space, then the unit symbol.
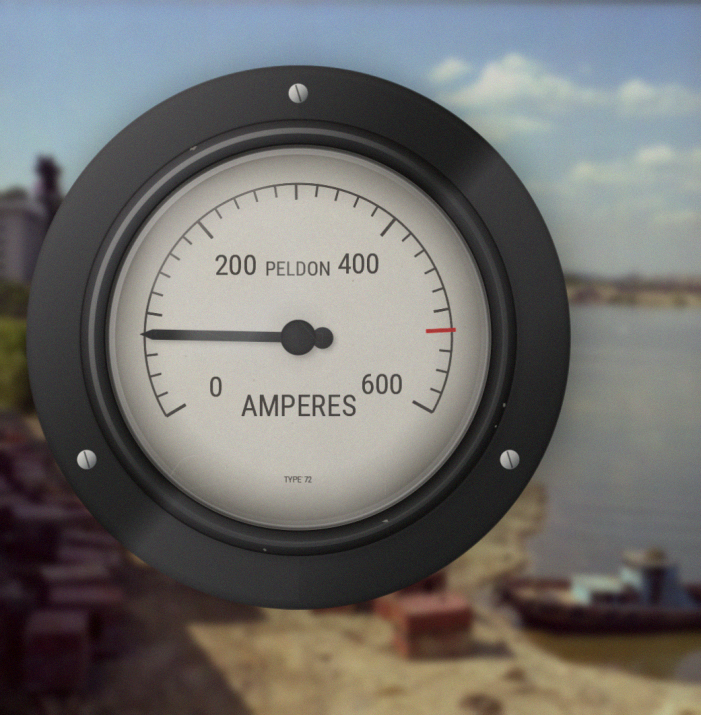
80 A
